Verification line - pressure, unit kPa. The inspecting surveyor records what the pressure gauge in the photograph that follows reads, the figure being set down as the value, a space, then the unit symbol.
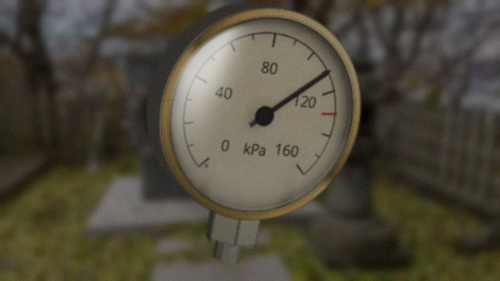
110 kPa
